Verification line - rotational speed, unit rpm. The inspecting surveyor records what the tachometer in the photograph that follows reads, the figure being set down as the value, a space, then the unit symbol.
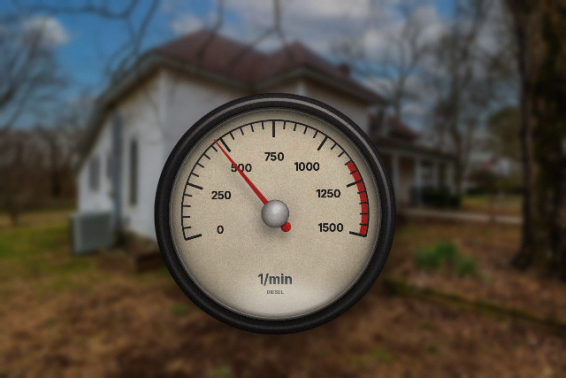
475 rpm
